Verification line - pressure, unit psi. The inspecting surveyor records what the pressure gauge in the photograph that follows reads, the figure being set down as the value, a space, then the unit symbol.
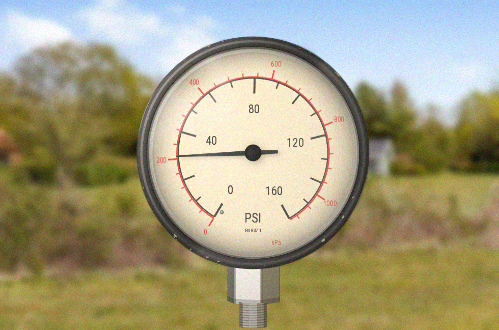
30 psi
